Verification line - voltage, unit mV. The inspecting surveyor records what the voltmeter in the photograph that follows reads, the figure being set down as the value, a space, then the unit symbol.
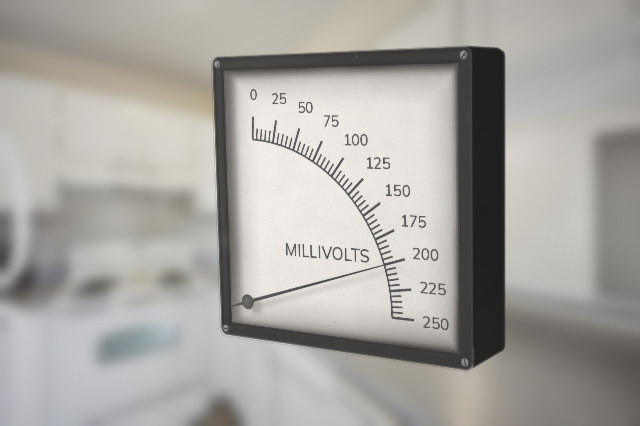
200 mV
